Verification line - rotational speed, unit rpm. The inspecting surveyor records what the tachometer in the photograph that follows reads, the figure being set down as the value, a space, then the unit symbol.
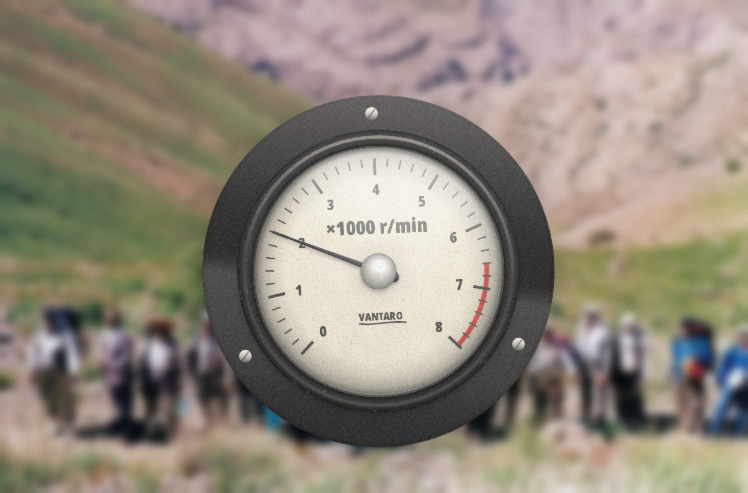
2000 rpm
